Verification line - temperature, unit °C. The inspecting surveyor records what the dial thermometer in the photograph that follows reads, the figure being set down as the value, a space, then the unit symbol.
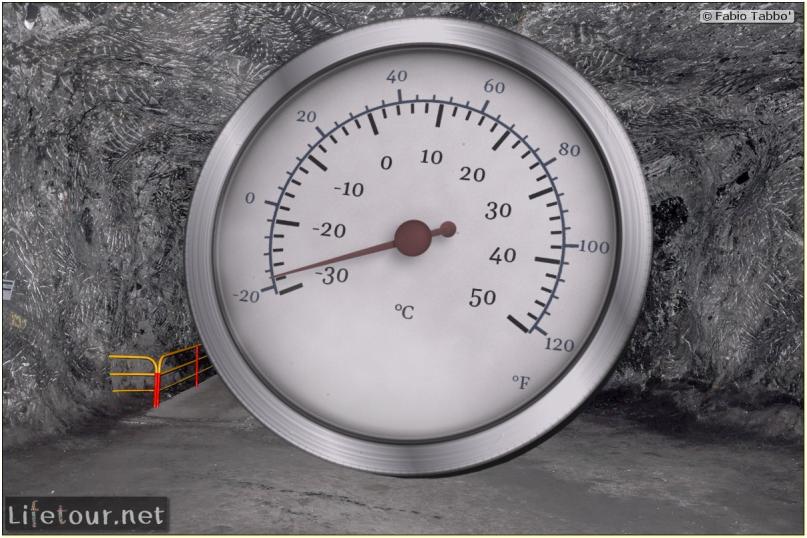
-28 °C
